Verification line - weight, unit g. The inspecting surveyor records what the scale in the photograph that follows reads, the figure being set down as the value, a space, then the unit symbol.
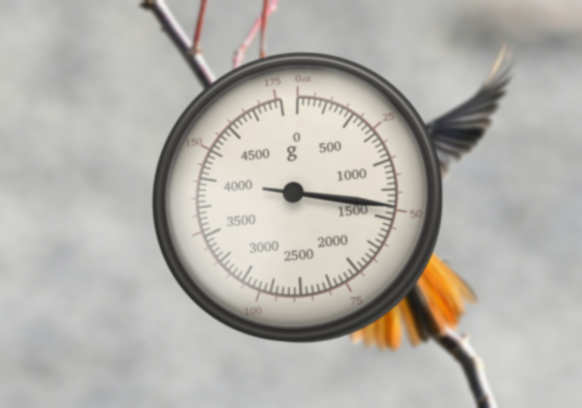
1400 g
